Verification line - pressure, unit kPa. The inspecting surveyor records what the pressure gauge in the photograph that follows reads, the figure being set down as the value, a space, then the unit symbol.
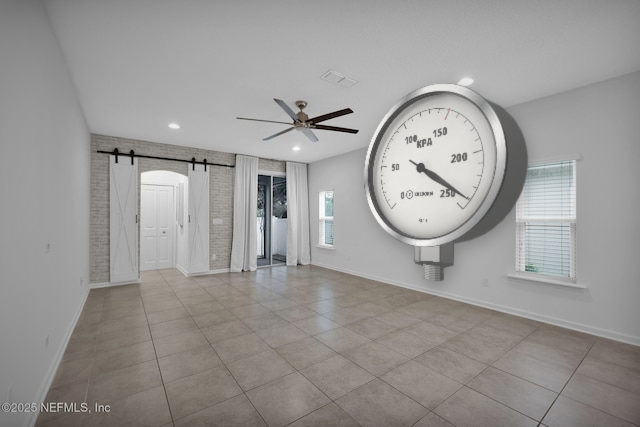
240 kPa
